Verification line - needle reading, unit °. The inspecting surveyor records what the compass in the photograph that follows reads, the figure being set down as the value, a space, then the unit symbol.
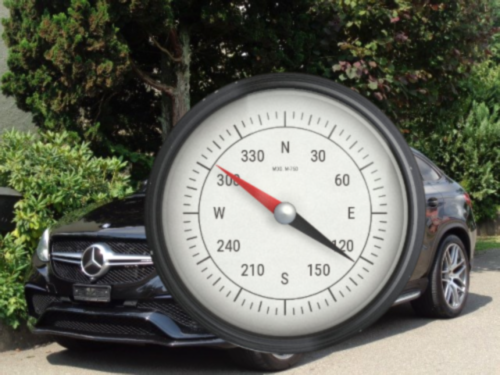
305 °
